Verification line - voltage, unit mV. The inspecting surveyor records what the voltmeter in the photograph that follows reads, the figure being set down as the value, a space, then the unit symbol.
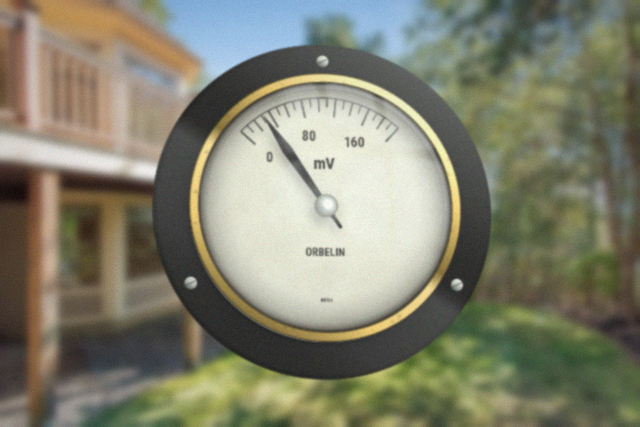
30 mV
